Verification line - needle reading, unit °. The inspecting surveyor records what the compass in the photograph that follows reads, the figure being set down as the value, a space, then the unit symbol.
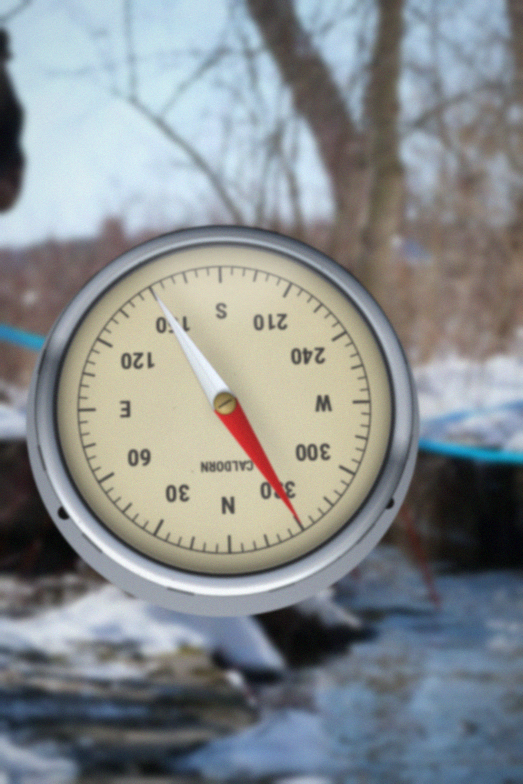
330 °
